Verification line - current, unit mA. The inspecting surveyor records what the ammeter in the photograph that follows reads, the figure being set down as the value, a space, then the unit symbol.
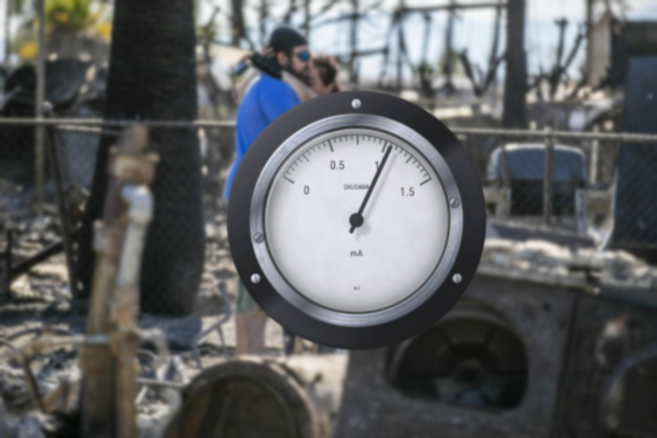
1.05 mA
